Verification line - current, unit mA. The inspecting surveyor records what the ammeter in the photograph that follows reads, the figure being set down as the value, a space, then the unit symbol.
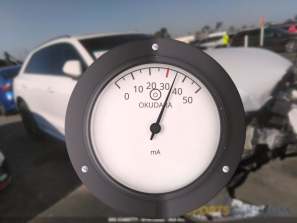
35 mA
